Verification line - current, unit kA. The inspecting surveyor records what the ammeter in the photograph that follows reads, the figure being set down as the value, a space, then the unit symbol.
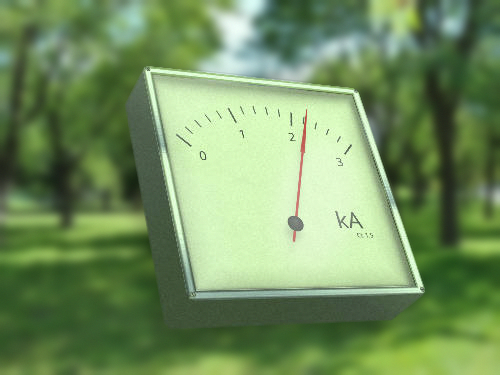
2.2 kA
